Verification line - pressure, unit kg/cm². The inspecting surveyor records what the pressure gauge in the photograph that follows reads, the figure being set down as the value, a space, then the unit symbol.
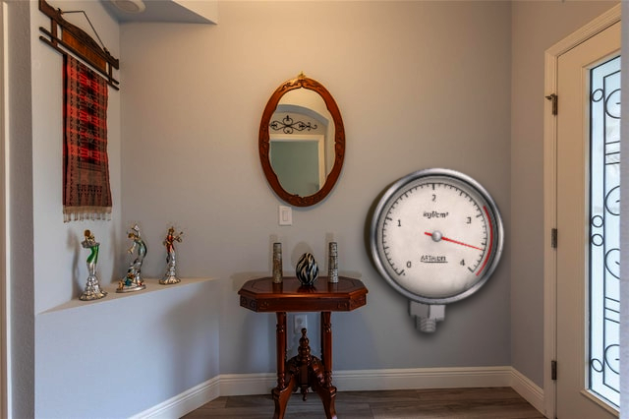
3.6 kg/cm²
